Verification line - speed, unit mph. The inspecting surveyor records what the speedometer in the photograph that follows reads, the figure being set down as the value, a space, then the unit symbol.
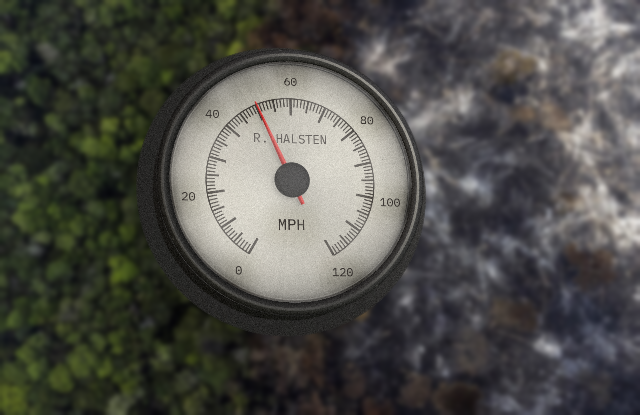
50 mph
